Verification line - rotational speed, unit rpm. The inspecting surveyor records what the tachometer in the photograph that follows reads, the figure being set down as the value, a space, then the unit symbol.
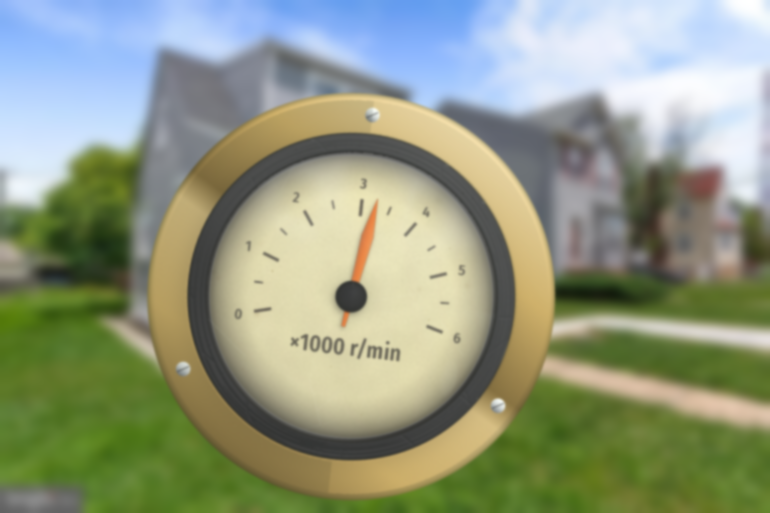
3250 rpm
